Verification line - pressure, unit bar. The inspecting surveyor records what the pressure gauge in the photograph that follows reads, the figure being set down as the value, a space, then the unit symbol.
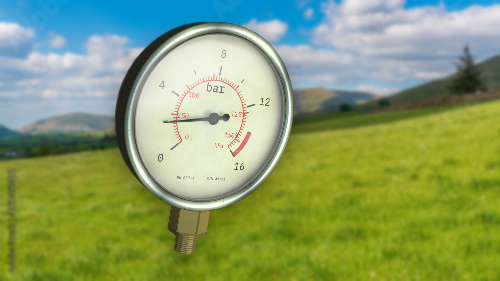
2 bar
